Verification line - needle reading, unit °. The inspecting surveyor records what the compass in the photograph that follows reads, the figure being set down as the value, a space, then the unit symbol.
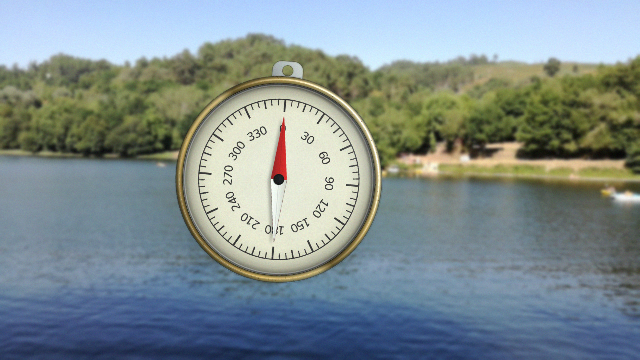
0 °
